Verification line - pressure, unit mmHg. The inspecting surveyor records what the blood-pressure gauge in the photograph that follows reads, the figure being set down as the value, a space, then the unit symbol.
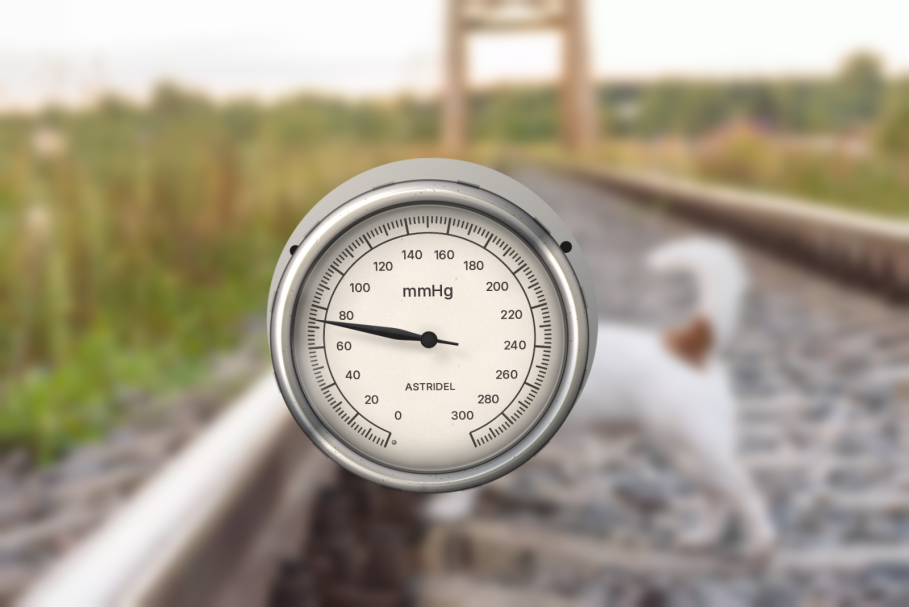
74 mmHg
